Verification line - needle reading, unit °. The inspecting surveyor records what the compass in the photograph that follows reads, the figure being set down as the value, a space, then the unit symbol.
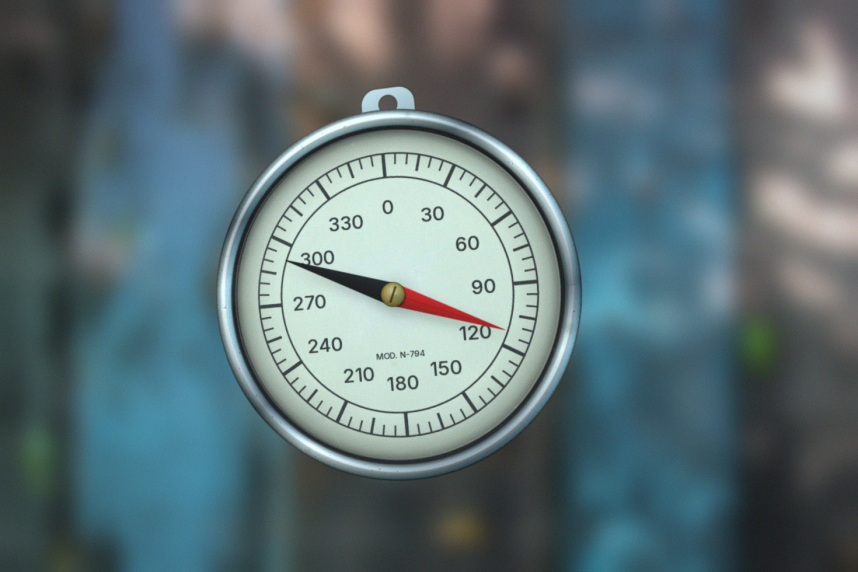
112.5 °
